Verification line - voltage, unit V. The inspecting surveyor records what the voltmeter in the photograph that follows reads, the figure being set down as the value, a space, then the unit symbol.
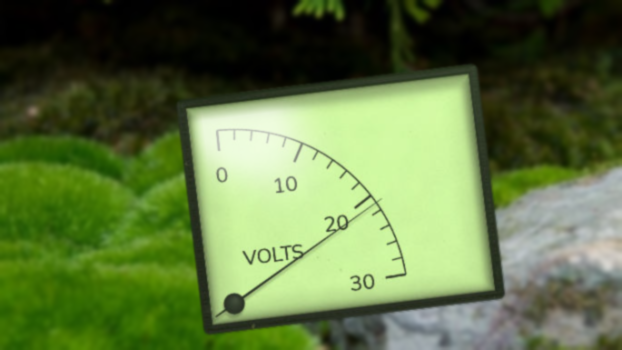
21 V
